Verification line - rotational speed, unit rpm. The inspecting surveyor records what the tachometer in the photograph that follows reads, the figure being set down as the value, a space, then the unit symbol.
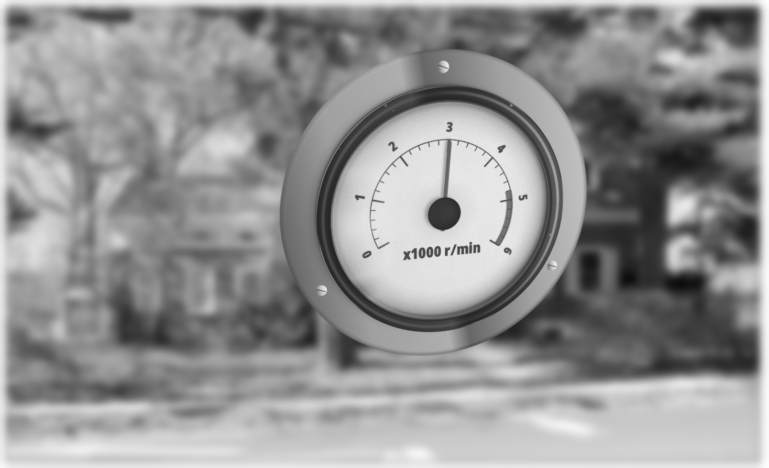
3000 rpm
